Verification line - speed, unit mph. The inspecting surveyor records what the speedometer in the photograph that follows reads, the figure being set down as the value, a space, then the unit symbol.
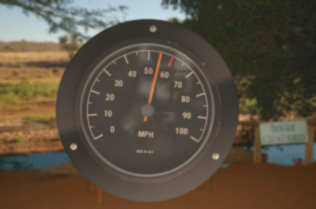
55 mph
